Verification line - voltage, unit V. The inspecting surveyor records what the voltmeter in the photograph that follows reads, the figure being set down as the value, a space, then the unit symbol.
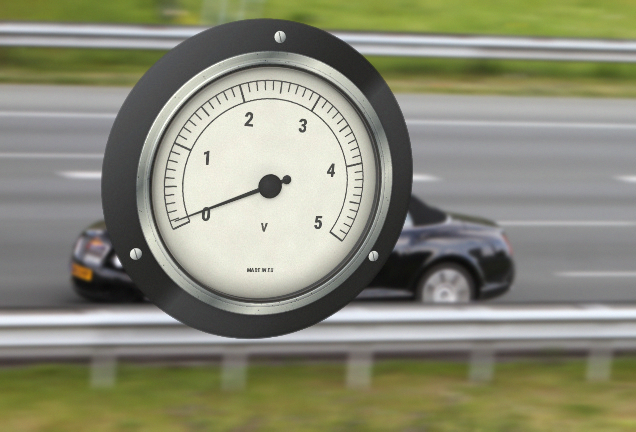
0.1 V
